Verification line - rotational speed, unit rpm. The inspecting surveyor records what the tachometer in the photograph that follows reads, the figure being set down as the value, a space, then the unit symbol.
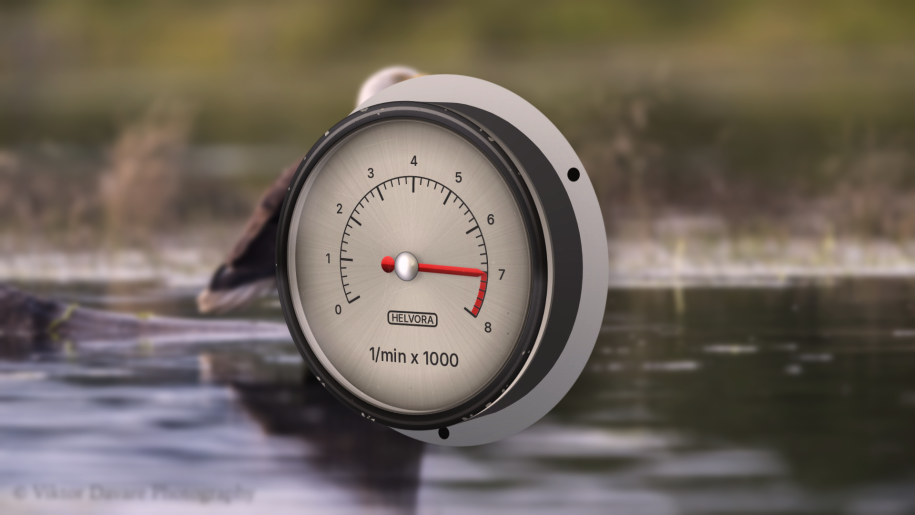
7000 rpm
